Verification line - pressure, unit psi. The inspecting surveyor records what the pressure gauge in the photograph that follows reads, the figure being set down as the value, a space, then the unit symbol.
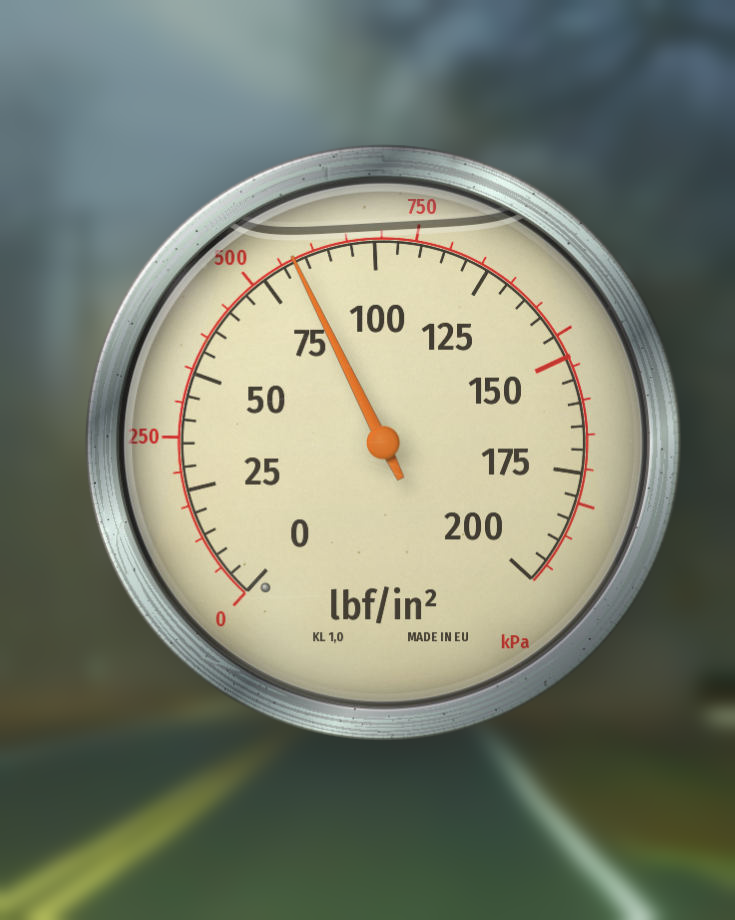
82.5 psi
